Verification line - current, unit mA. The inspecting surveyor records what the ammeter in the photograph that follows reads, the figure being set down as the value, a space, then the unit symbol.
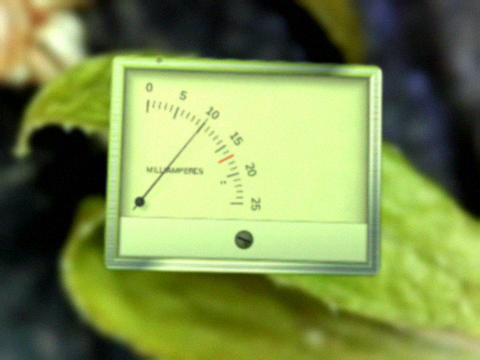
10 mA
